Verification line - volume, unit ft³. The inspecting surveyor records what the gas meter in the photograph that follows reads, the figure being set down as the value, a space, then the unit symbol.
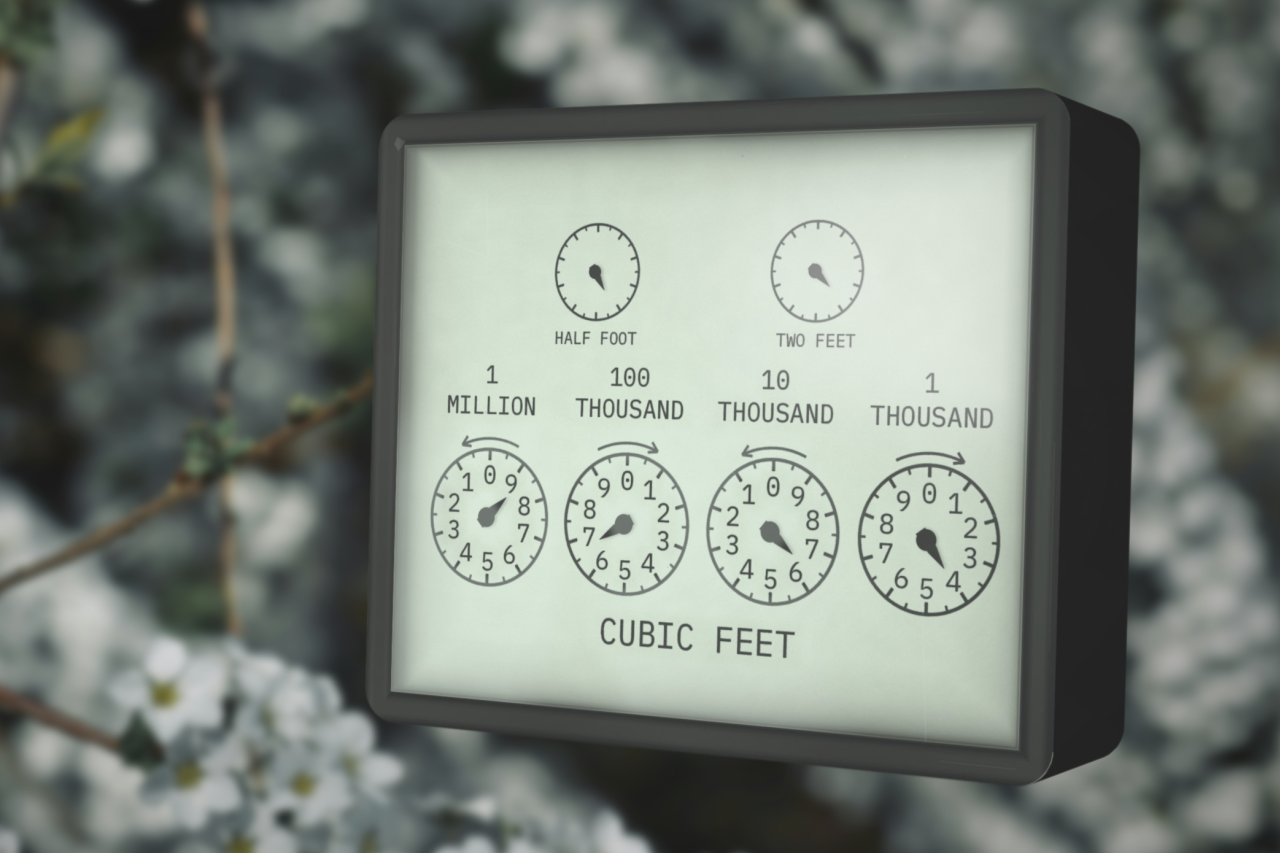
866400 ft³
